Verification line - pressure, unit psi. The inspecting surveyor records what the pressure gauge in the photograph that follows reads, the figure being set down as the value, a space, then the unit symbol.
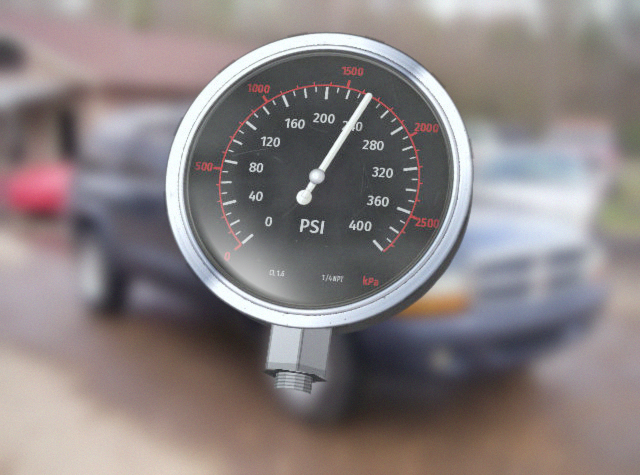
240 psi
